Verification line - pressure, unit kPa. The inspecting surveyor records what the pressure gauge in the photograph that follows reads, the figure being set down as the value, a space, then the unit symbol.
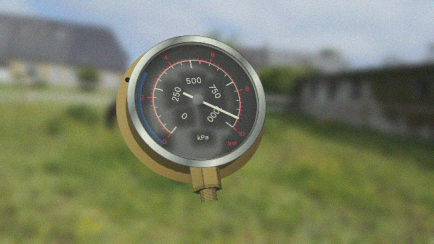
950 kPa
